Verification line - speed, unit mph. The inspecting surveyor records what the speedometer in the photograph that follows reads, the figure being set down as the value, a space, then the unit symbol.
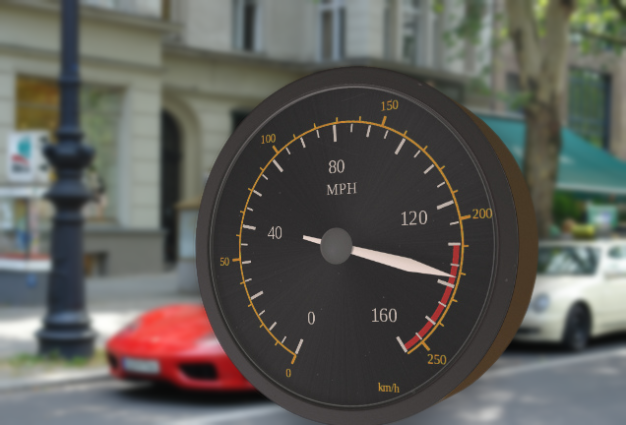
137.5 mph
